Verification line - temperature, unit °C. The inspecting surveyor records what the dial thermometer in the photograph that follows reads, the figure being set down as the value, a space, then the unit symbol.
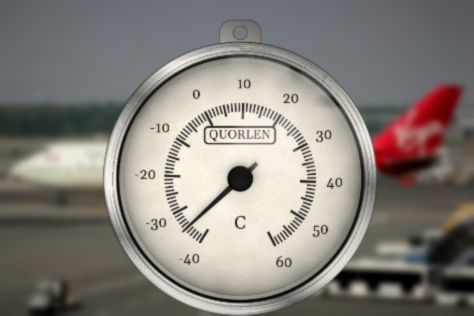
-35 °C
